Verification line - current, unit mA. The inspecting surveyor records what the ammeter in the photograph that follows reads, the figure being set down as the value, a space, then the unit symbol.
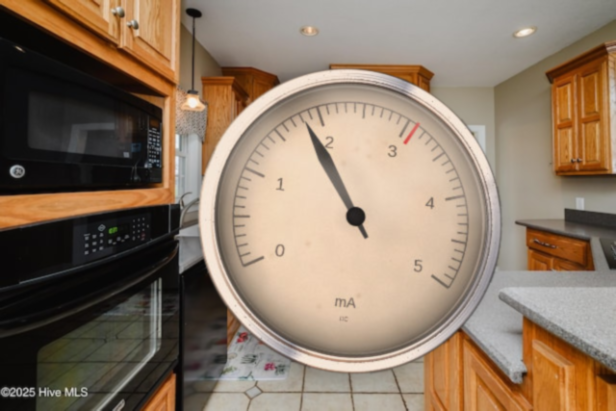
1.8 mA
